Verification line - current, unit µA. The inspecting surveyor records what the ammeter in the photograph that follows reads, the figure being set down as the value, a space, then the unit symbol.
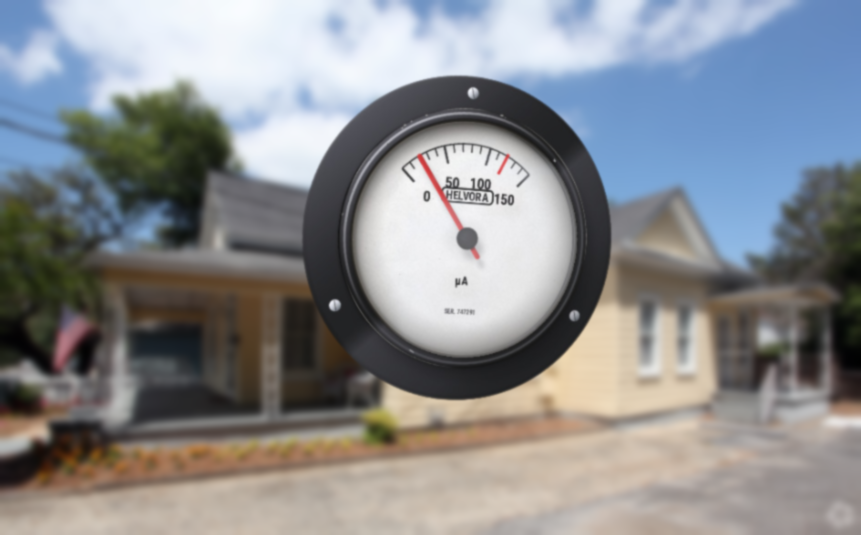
20 µA
